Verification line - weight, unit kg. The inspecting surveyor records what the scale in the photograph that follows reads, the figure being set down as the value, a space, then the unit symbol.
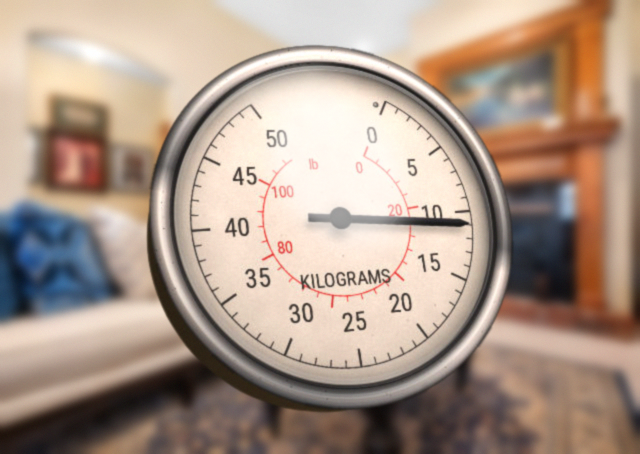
11 kg
